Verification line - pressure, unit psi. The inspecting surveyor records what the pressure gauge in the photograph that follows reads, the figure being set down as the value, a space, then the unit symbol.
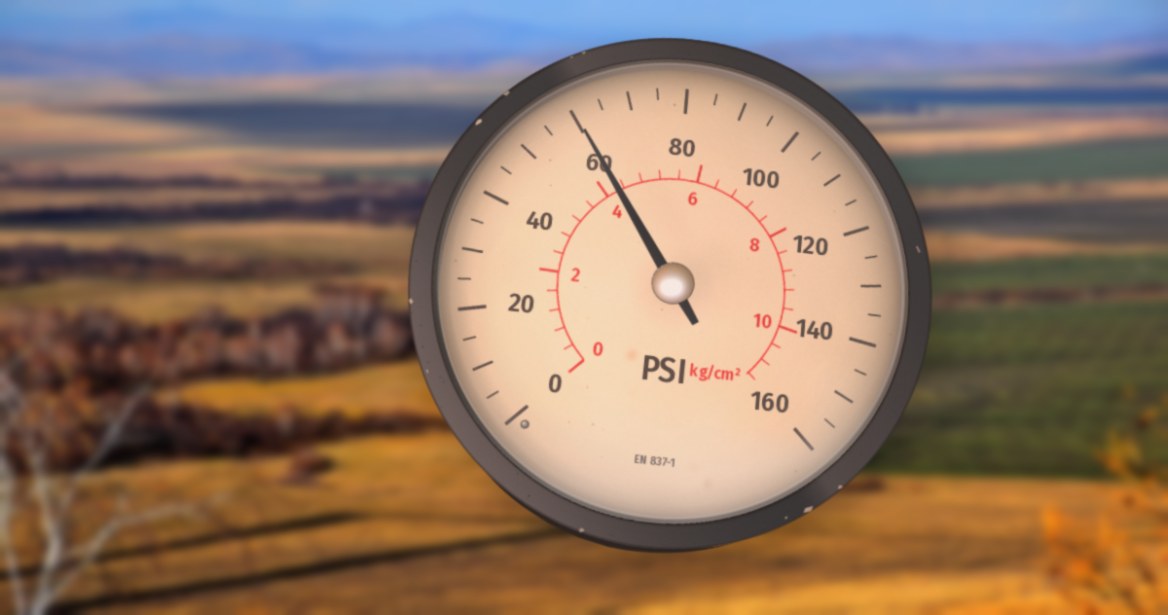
60 psi
